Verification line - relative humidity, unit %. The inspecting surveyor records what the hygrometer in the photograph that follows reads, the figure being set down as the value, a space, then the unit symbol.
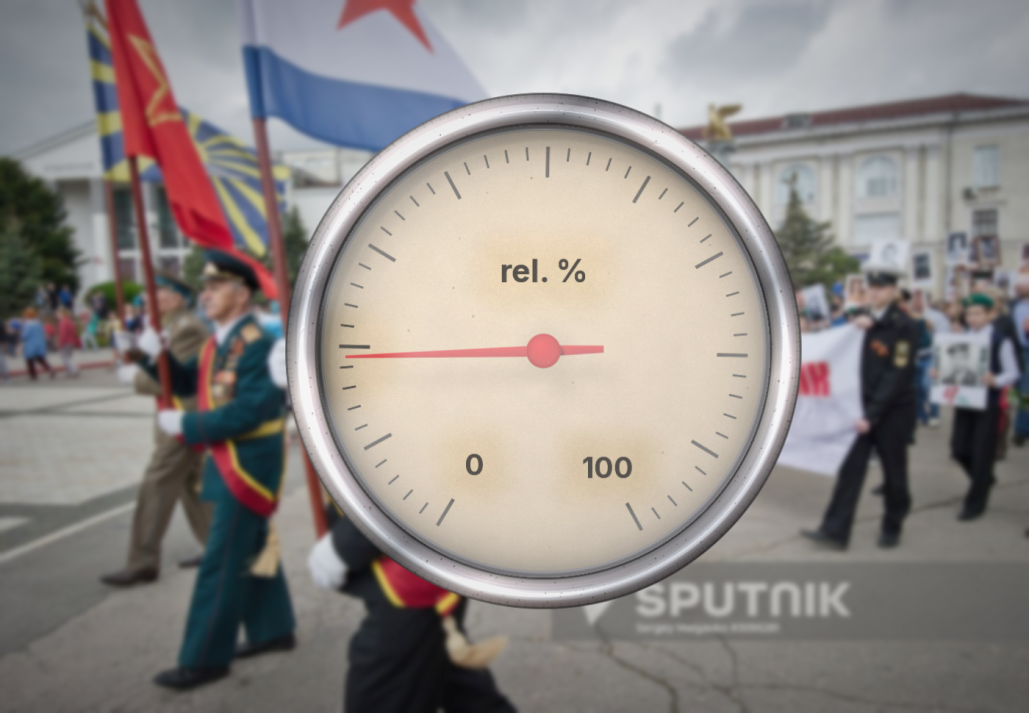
19 %
